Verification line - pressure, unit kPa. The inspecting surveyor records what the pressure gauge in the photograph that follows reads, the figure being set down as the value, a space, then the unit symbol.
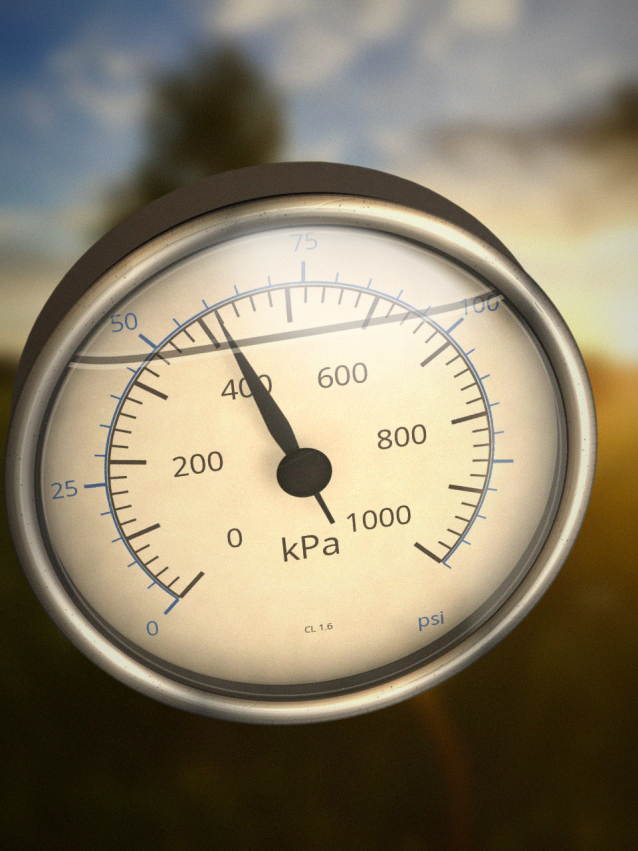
420 kPa
